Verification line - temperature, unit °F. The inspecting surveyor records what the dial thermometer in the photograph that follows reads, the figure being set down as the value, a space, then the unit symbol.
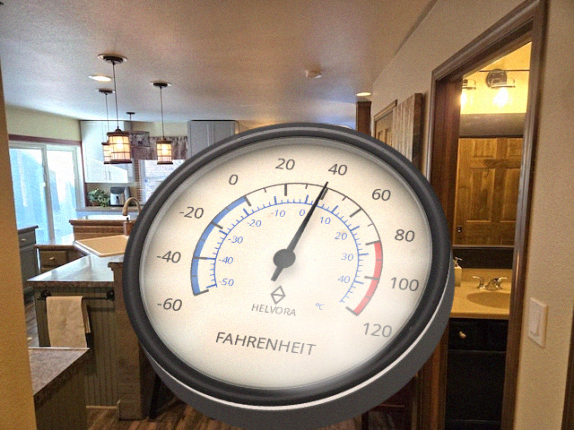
40 °F
